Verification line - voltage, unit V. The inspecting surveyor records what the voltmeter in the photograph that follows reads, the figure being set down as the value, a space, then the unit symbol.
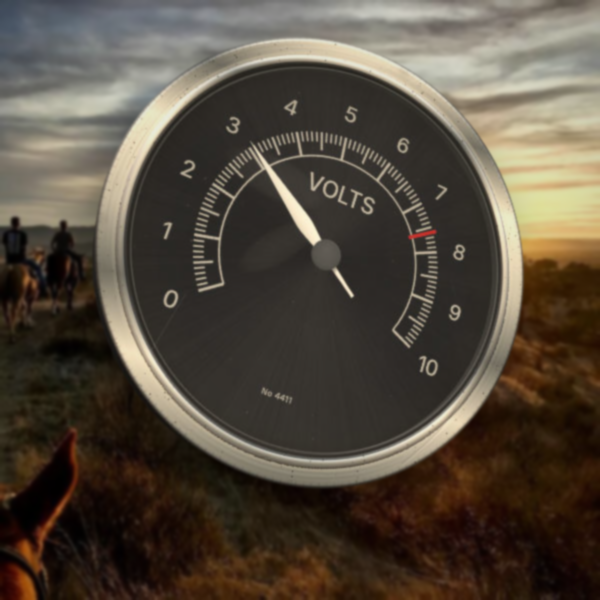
3 V
